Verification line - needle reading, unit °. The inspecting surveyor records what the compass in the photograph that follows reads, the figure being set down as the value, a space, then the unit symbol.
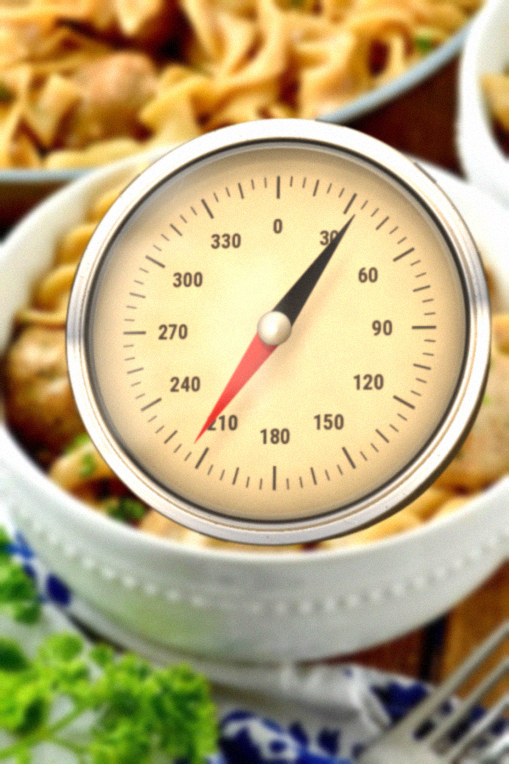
215 °
